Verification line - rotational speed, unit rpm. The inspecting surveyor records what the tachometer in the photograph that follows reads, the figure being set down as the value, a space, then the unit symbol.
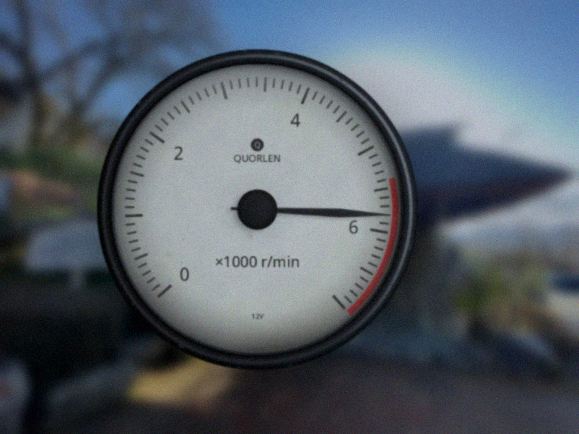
5800 rpm
